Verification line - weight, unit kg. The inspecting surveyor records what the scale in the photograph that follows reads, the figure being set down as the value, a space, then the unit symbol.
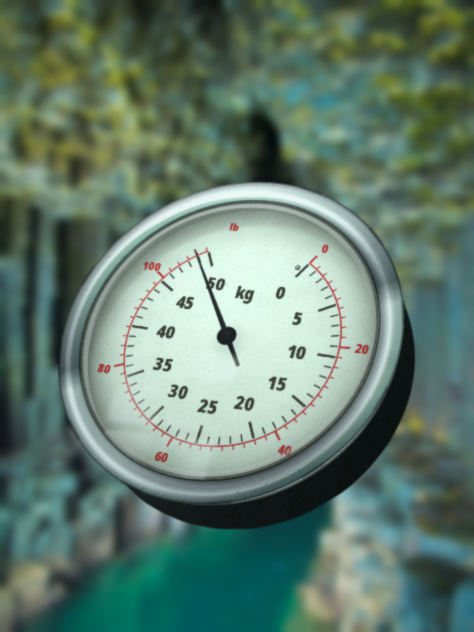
49 kg
